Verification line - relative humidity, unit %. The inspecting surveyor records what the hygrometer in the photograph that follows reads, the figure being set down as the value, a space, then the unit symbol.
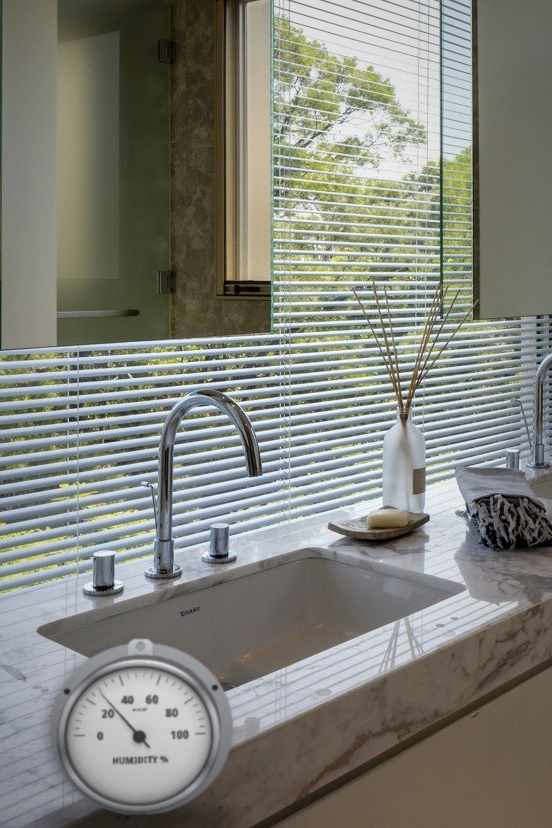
28 %
